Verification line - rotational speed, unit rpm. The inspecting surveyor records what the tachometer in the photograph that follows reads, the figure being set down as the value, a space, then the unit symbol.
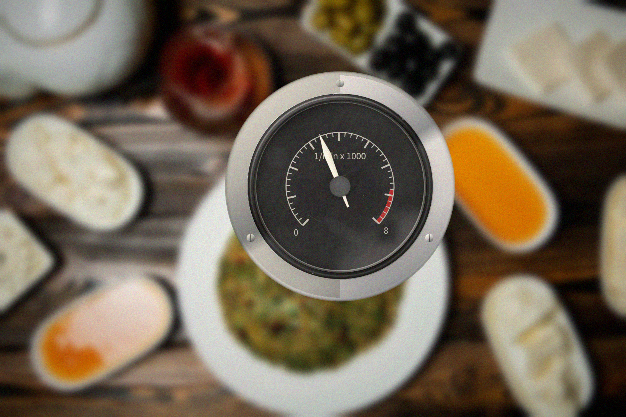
3400 rpm
